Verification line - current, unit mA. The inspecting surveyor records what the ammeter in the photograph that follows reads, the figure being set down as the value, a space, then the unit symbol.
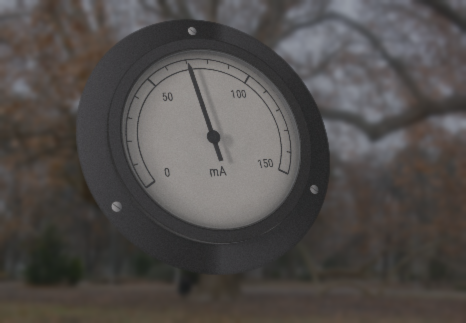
70 mA
